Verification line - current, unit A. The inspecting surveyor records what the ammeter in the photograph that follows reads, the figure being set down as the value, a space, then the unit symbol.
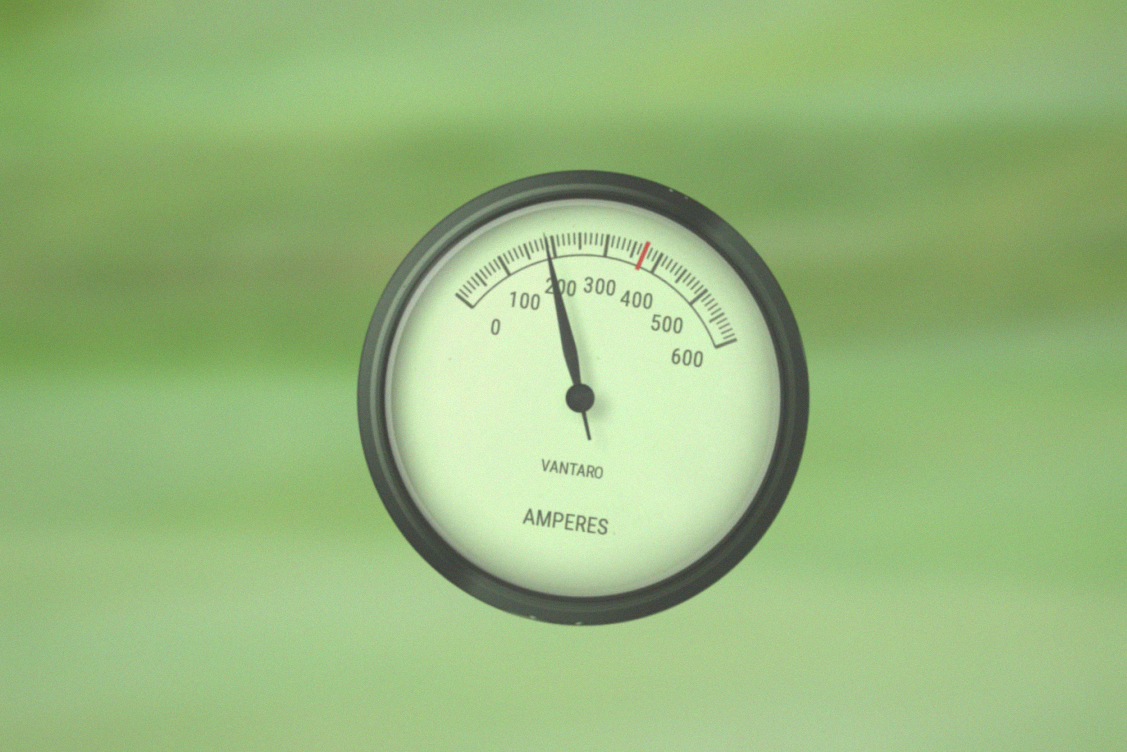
190 A
